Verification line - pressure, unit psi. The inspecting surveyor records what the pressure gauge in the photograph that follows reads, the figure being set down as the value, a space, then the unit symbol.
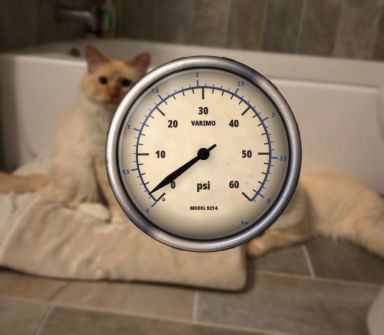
2 psi
